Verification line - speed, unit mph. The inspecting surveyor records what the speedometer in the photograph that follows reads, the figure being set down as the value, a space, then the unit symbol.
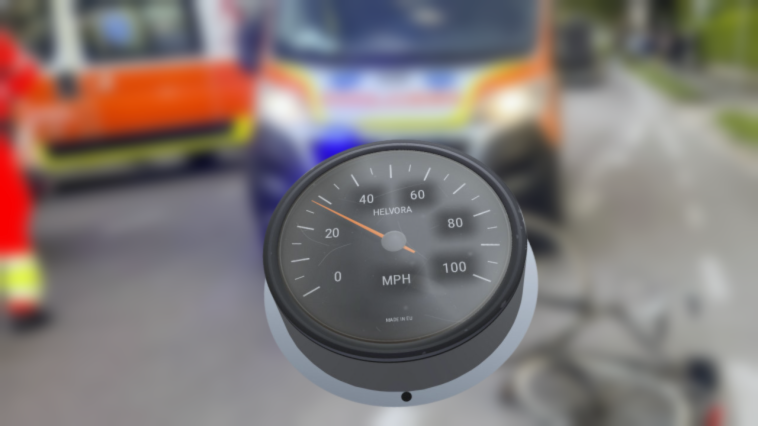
27.5 mph
